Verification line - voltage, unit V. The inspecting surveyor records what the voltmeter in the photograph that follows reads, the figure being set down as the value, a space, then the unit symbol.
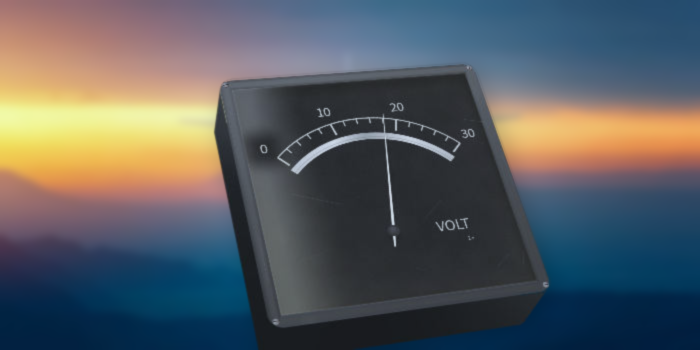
18 V
